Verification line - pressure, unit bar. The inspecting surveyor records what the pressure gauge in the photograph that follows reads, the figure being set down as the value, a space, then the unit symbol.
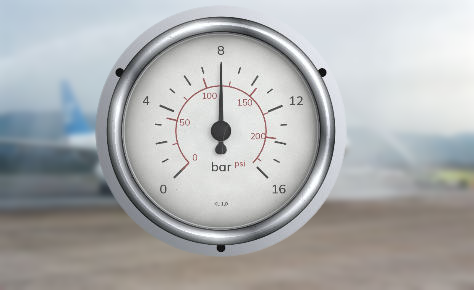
8 bar
